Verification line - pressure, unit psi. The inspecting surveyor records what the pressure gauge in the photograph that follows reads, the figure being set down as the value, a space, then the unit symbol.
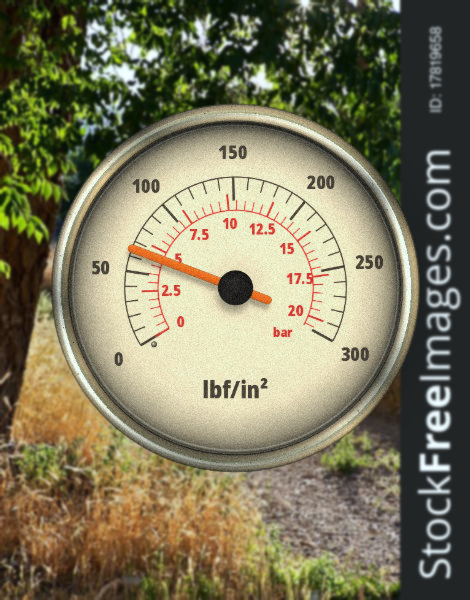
65 psi
